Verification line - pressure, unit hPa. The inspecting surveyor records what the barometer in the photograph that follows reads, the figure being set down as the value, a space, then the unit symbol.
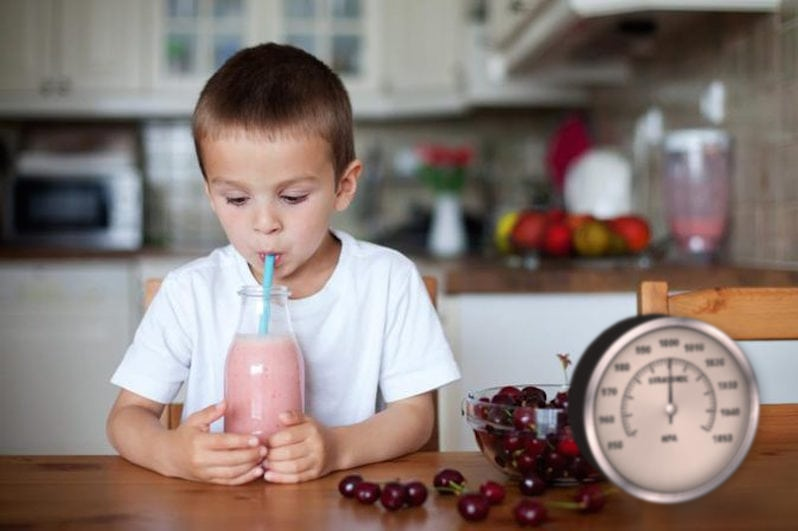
1000 hPa
